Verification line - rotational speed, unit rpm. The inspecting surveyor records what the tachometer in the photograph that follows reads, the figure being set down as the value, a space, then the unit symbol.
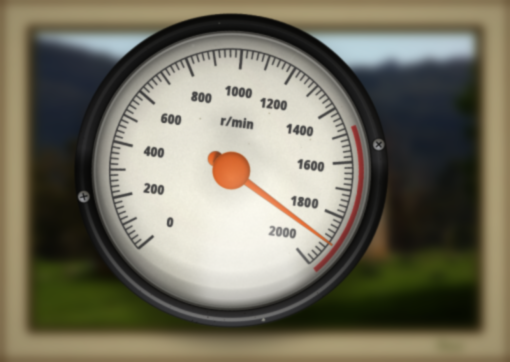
1900 rpm
